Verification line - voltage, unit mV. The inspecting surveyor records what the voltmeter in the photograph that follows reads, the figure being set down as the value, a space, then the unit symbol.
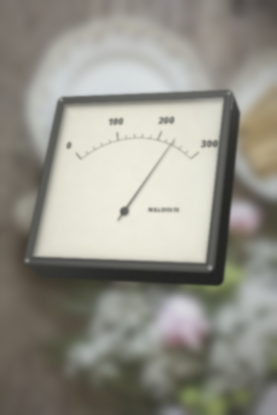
240 mV
